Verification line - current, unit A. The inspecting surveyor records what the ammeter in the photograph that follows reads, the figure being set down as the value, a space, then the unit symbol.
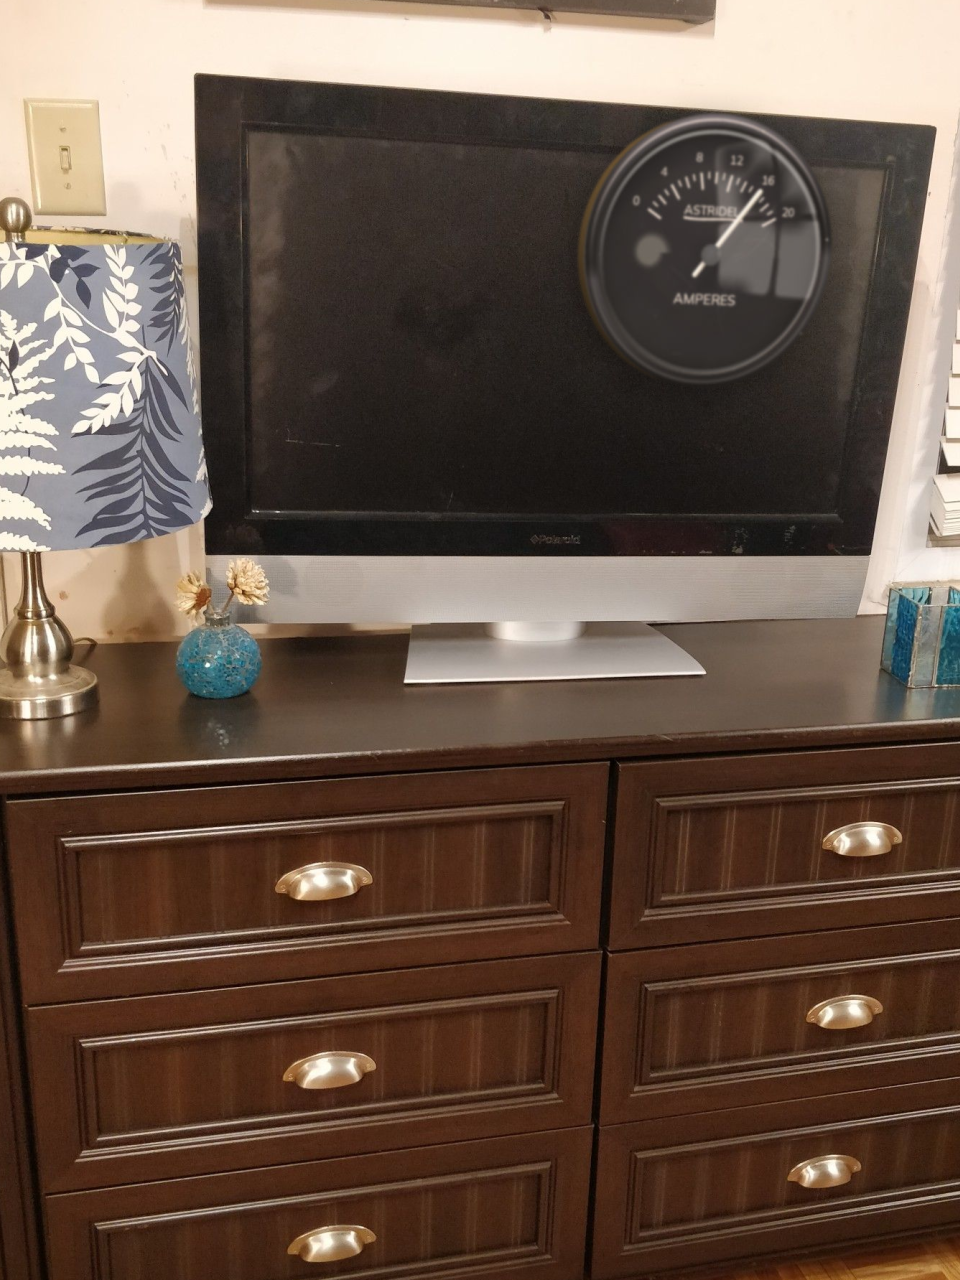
16 A
